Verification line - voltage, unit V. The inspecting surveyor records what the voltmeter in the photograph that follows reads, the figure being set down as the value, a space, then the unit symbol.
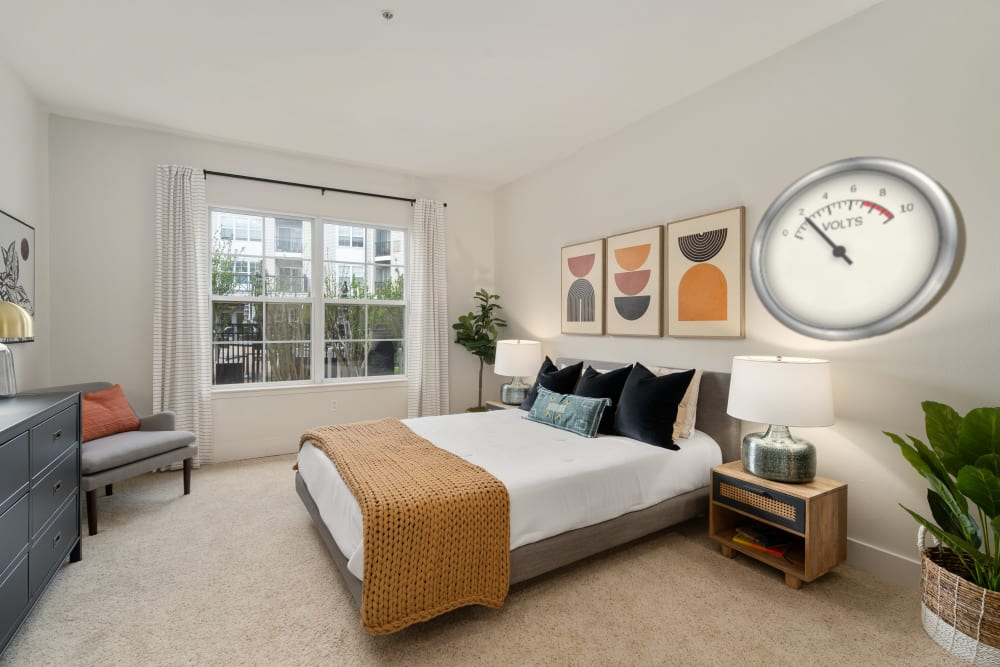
2 V
